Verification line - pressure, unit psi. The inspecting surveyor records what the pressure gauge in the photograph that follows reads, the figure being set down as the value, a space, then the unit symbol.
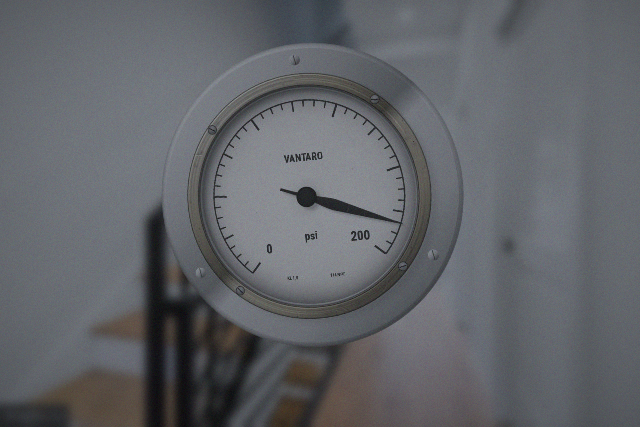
185 psi
